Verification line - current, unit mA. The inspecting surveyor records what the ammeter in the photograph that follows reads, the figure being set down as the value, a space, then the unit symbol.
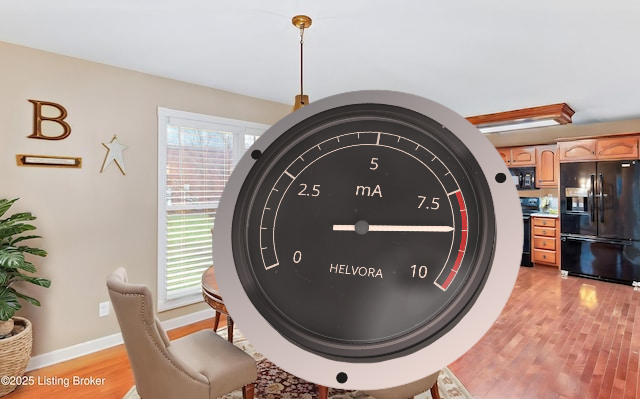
8.5 mA
